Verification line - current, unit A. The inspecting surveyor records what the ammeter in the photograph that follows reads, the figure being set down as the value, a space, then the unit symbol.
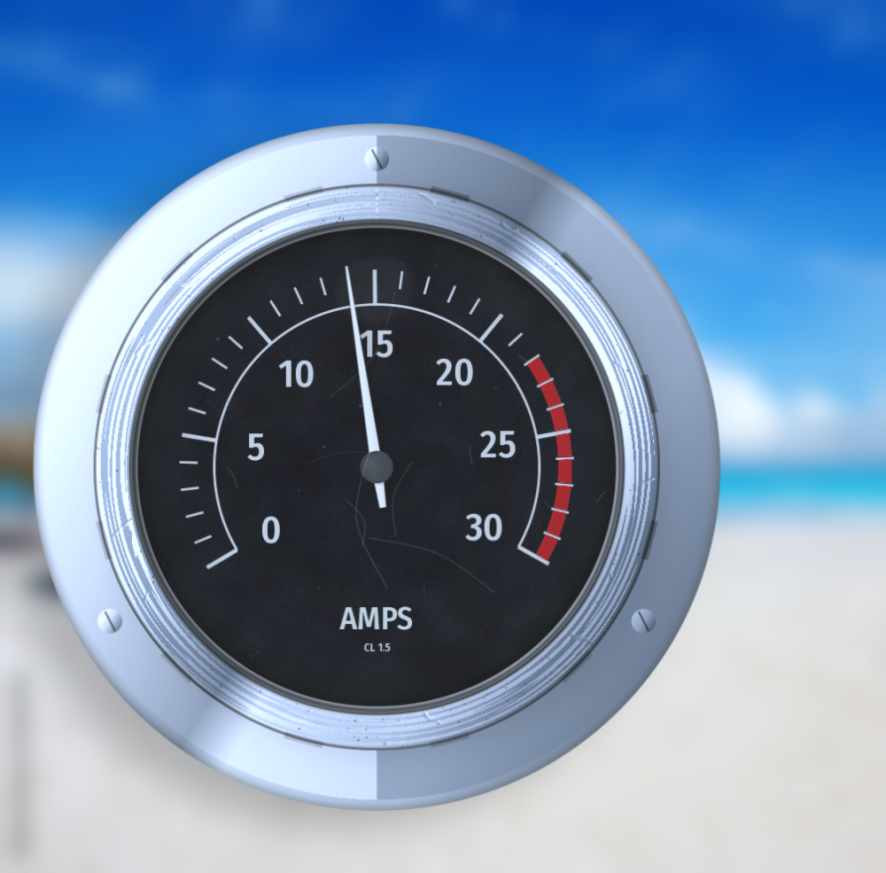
14 A
